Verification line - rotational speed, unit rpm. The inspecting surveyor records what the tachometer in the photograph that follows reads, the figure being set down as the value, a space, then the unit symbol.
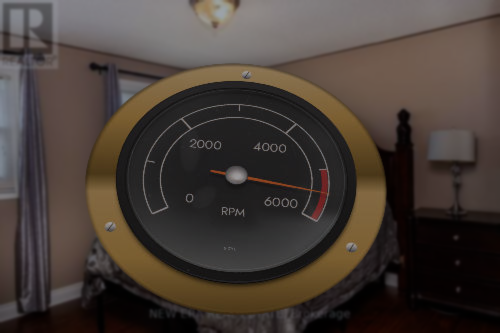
5500 rpm
